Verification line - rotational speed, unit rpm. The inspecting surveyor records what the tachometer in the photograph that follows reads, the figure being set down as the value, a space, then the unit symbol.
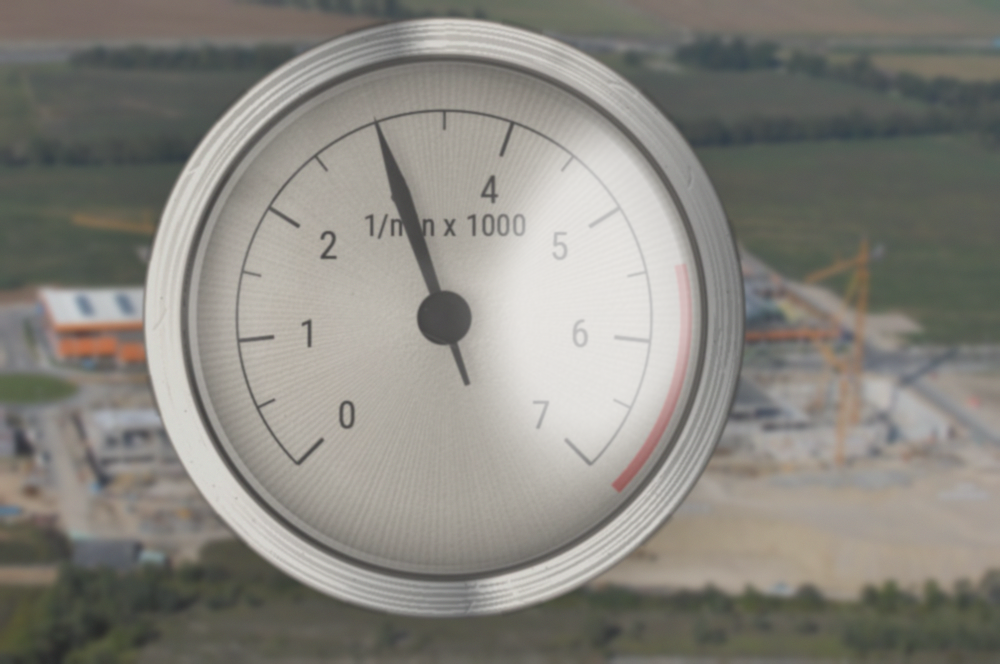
3000 rpm
